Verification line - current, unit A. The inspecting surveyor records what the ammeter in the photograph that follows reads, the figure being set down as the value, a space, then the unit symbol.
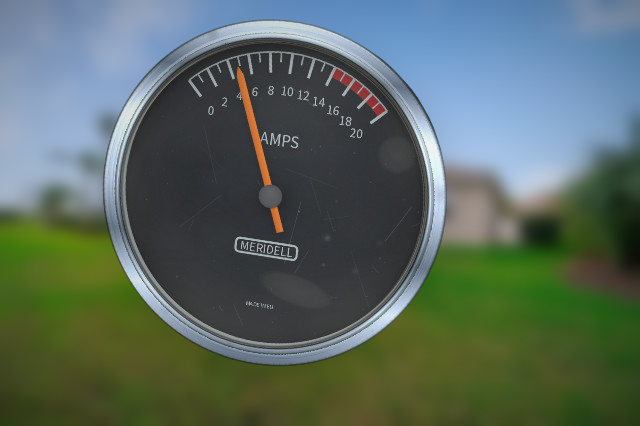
5 A
